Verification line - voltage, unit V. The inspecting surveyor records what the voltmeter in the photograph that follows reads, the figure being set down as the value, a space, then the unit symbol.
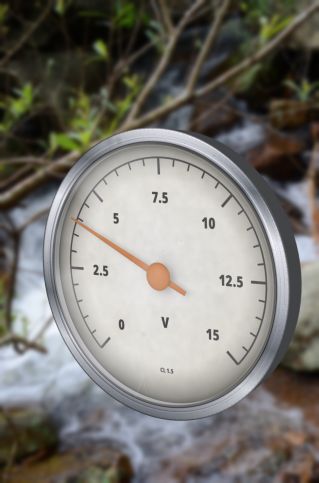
4 V
